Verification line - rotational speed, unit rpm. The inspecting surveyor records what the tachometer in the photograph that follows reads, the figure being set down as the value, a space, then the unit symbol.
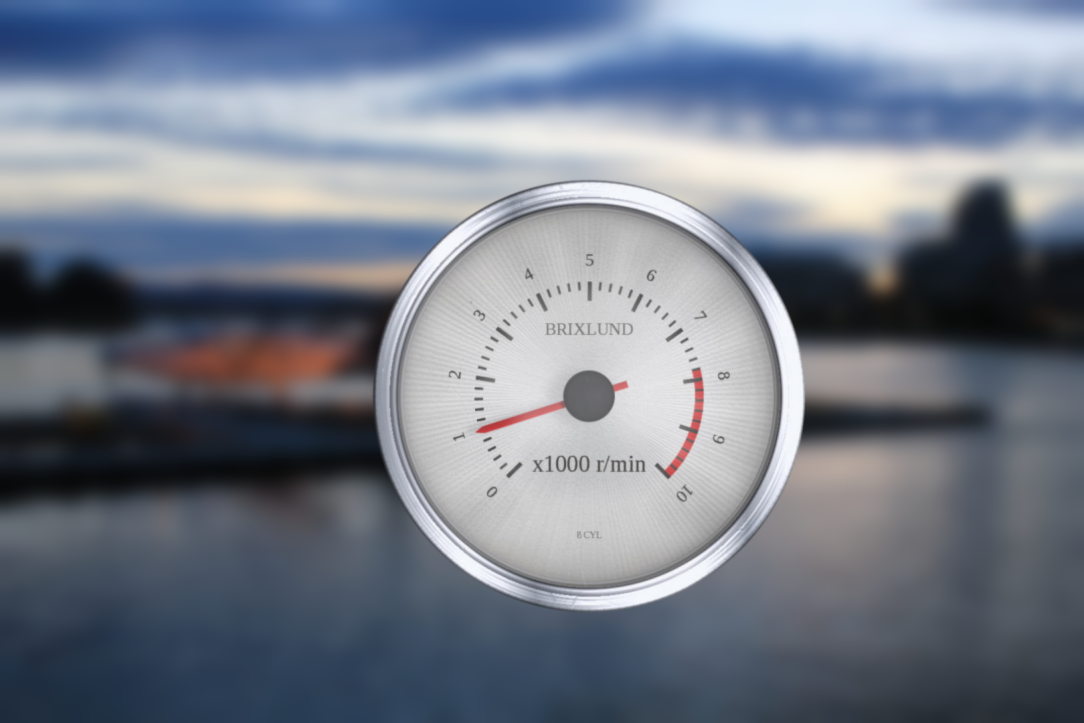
1000 rpm
